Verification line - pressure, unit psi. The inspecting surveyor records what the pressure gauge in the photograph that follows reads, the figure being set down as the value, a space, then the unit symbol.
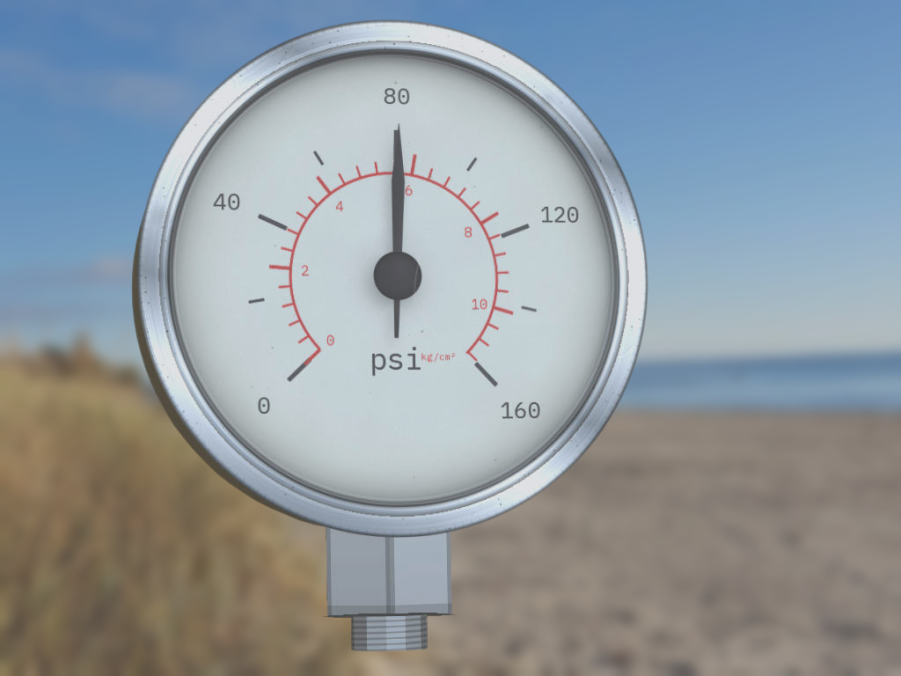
80 psi
